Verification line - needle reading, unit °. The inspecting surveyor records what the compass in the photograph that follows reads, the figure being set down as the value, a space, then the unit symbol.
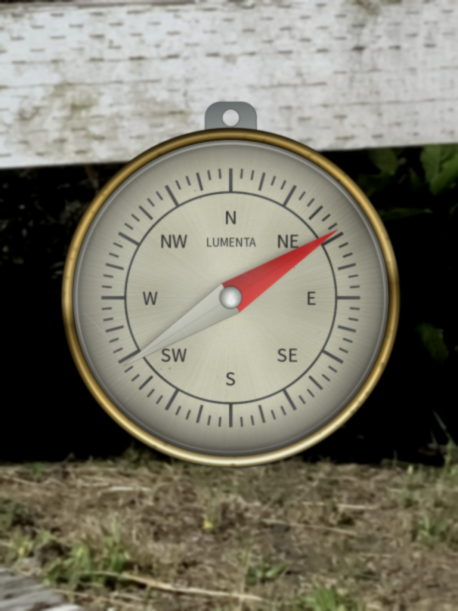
57.5 °
